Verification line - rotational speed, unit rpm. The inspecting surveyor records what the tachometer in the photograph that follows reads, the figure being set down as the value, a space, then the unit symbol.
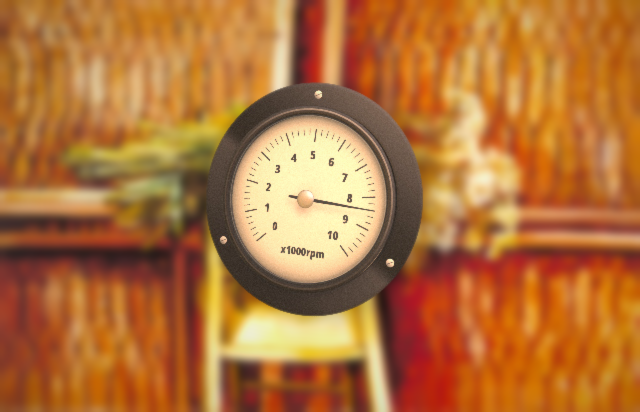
8400 rpm
